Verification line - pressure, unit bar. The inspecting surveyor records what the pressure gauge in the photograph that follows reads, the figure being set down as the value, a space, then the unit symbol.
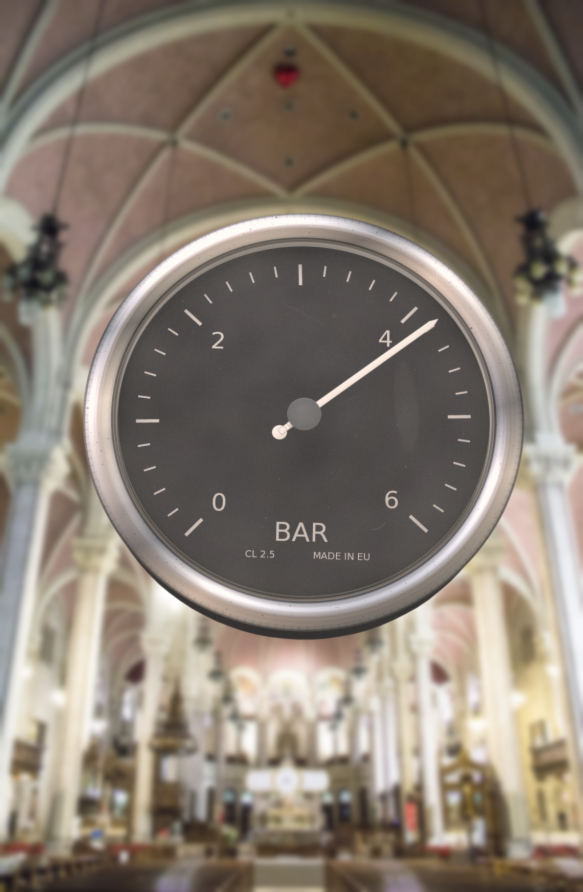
4.2 bar
